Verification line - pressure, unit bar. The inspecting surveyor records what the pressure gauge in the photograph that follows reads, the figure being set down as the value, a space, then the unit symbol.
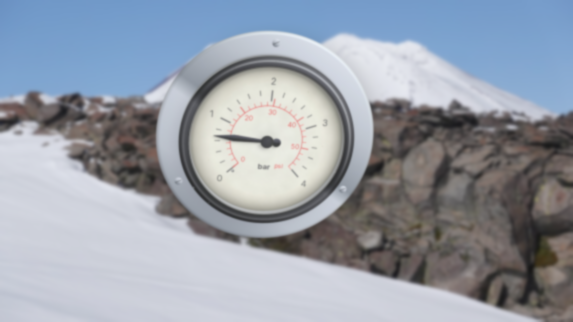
0.7 bar
